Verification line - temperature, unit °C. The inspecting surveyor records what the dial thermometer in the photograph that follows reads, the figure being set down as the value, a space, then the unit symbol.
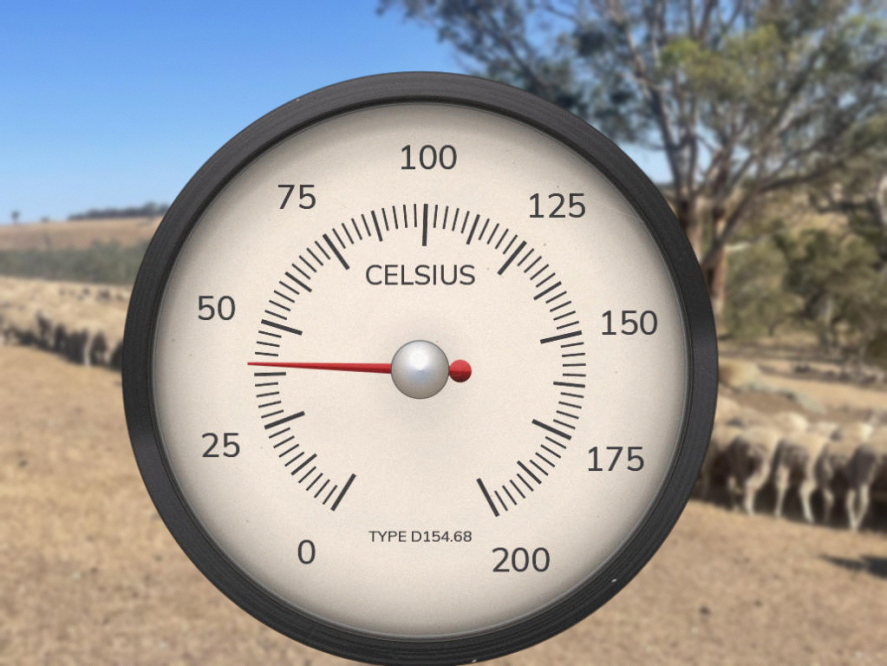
40 °C
